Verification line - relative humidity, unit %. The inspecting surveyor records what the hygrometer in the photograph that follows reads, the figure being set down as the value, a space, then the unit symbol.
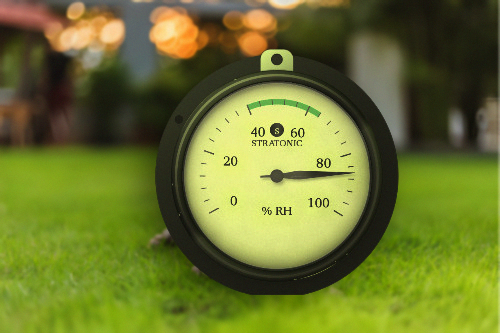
86 %
